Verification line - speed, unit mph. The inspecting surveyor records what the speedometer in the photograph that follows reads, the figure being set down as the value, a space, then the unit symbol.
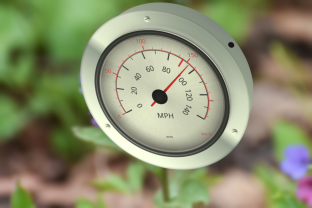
95 mph
